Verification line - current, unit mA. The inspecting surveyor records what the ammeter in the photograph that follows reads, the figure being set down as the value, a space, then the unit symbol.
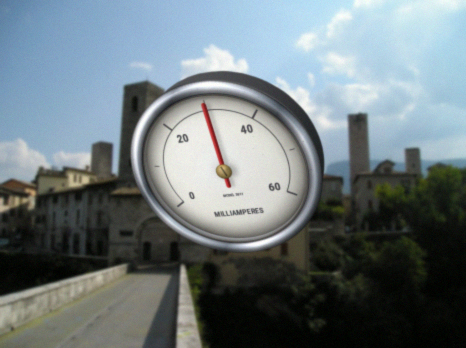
30 mA
